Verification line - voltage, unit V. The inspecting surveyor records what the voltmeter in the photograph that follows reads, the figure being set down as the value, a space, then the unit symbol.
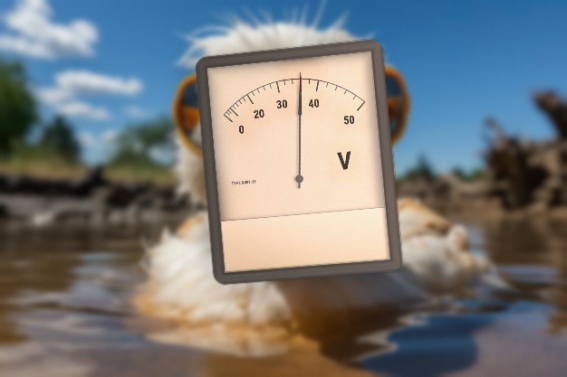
36 V
